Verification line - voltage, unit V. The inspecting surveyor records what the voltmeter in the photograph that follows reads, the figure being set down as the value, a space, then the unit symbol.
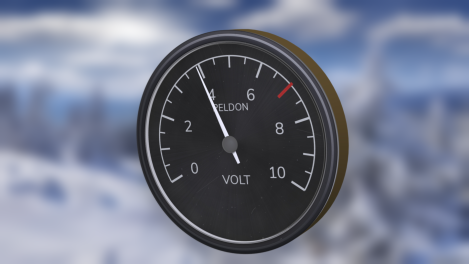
4 V
